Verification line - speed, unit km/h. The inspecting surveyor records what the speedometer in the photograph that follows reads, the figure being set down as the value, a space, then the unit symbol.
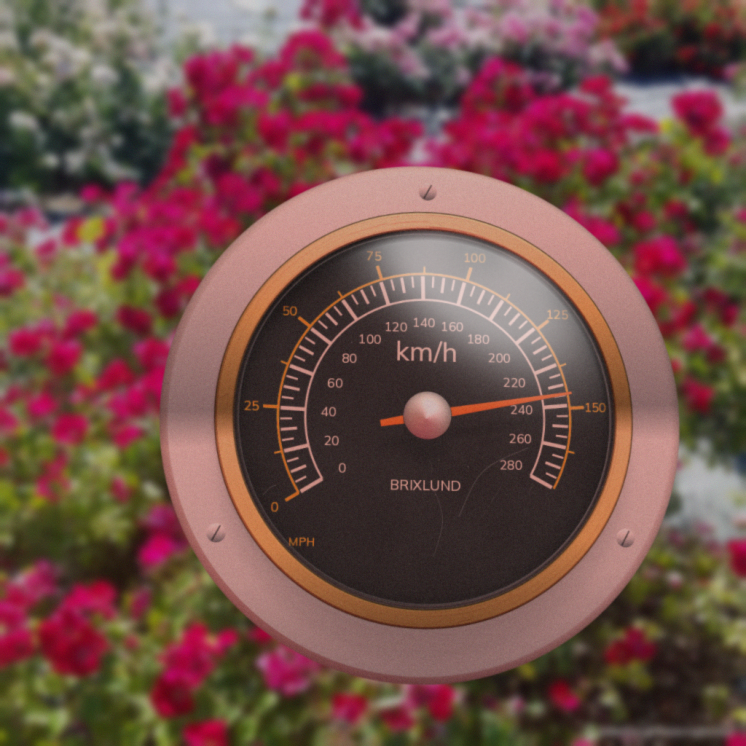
235 km/h
